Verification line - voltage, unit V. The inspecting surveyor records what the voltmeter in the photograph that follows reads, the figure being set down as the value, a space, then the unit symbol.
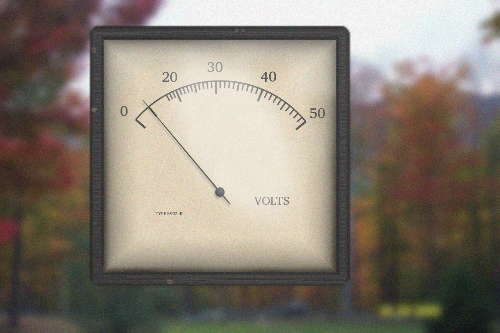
10 V
